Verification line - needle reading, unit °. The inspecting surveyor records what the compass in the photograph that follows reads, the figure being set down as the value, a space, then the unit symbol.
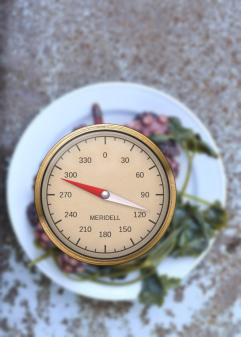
290 °
